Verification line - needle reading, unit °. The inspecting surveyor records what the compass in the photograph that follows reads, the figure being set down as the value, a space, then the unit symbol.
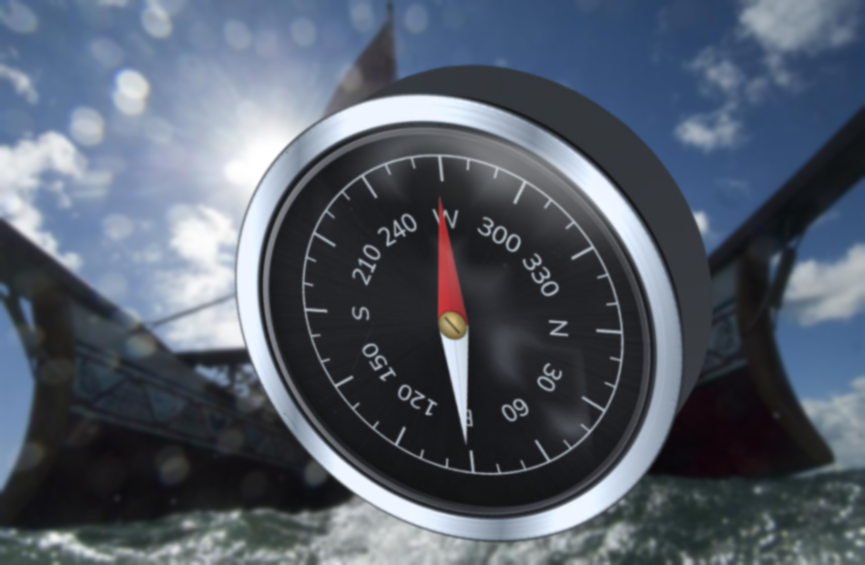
270 °
